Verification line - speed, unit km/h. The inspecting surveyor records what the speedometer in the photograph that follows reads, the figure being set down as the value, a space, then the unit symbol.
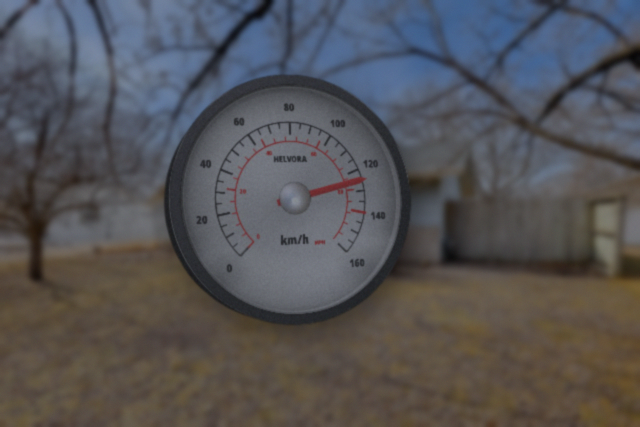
125 km/h
